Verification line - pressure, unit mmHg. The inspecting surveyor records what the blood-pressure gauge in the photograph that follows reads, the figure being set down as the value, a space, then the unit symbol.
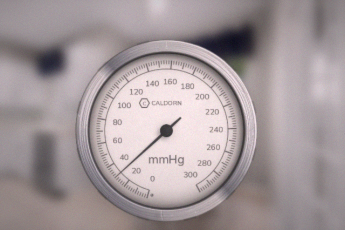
30 mmHg
